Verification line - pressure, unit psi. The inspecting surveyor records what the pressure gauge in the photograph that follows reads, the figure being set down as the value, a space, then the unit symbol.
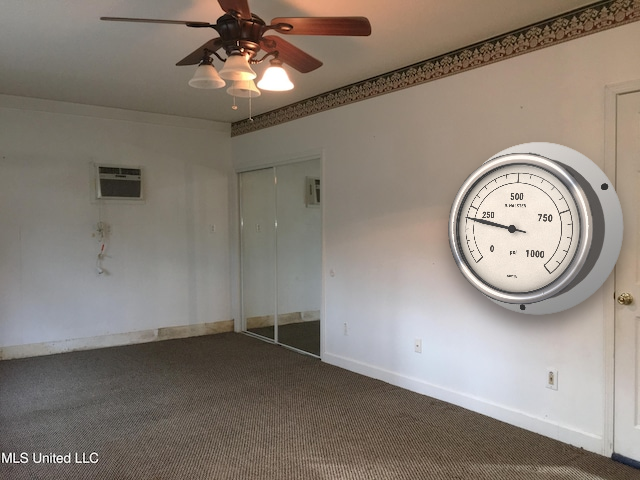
200 psi
